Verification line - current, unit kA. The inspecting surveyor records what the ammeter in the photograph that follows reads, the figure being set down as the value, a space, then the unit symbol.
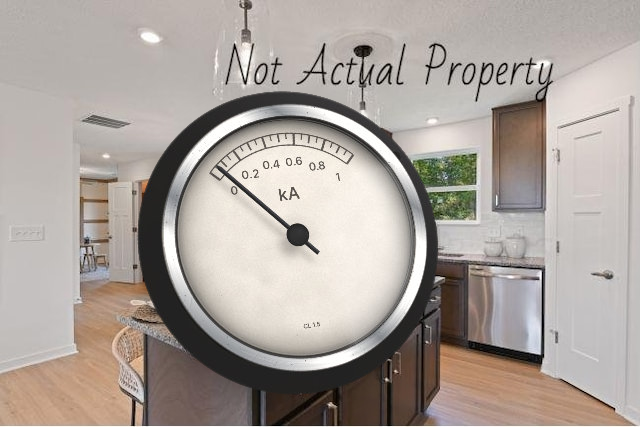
0.05 kA
